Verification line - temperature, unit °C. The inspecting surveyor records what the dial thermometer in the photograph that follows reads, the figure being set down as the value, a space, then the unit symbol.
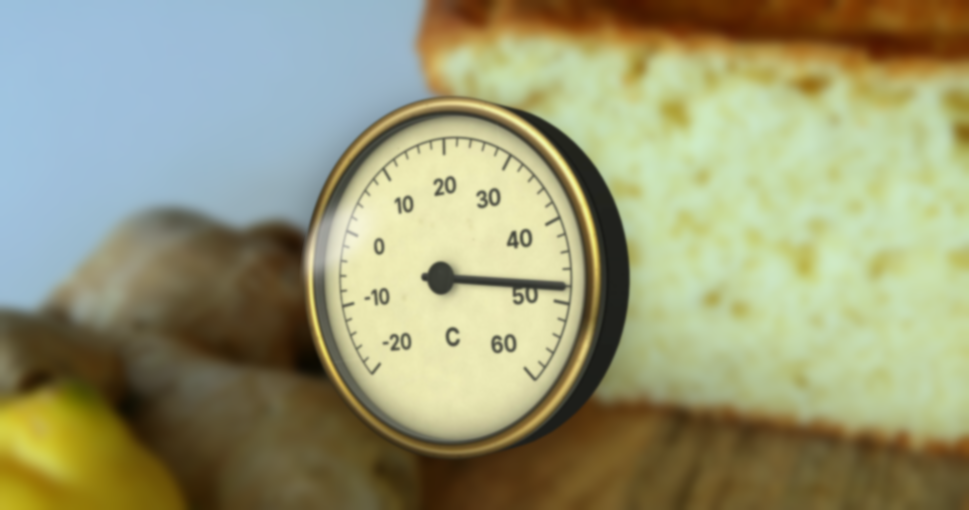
48 °C
